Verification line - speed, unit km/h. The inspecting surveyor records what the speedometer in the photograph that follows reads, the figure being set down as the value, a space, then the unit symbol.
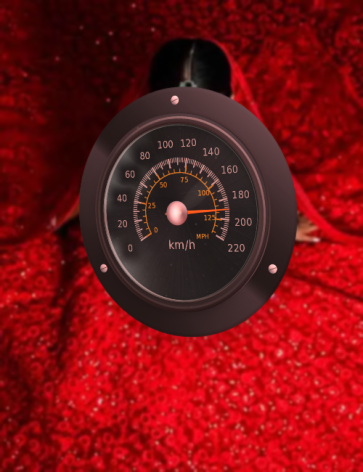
190 km/h
